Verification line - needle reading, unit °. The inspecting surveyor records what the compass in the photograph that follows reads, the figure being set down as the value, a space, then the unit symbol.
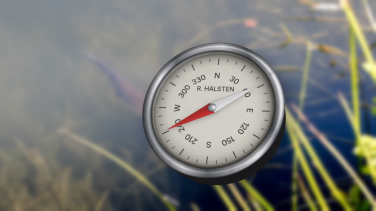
240 °
